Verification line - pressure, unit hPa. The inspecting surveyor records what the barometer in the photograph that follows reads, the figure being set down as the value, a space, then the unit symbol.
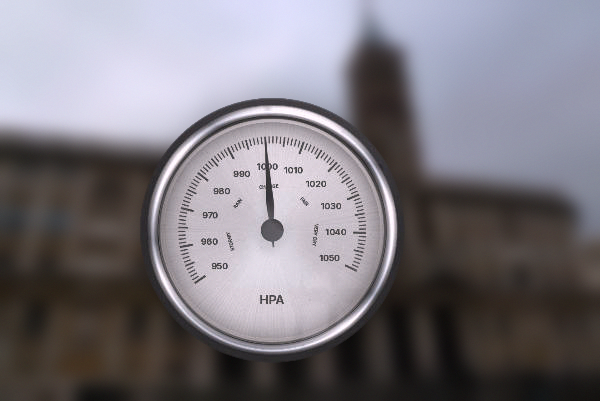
1000 hPa
